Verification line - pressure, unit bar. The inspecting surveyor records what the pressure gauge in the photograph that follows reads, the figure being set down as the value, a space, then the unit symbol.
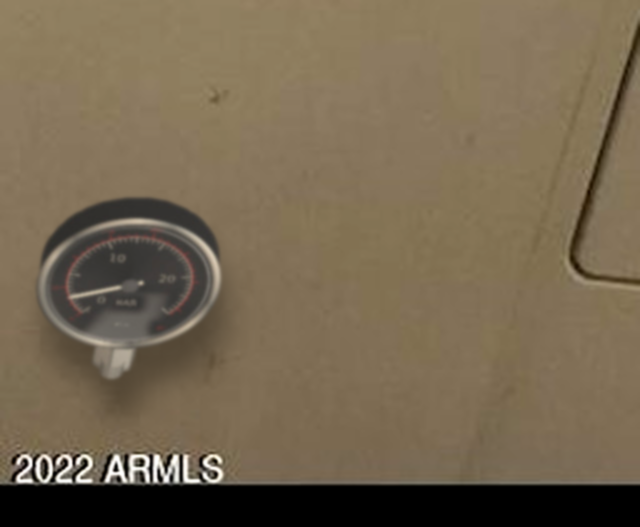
2.5 bar
